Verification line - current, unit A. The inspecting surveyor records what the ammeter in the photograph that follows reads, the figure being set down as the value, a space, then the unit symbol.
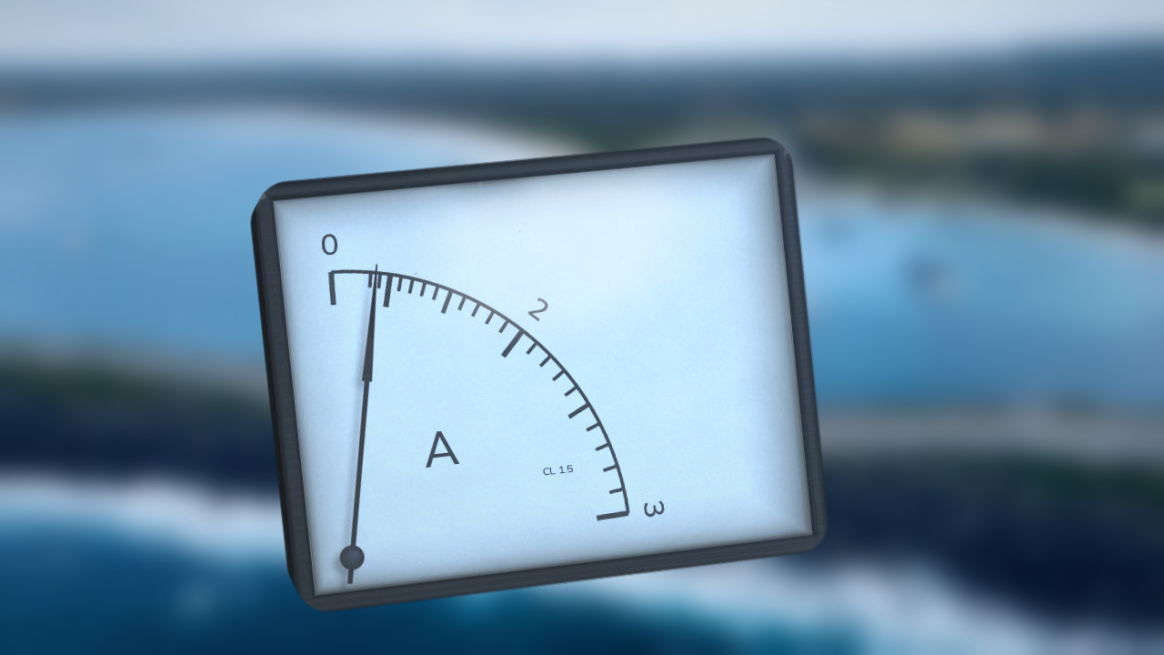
0.85 A
